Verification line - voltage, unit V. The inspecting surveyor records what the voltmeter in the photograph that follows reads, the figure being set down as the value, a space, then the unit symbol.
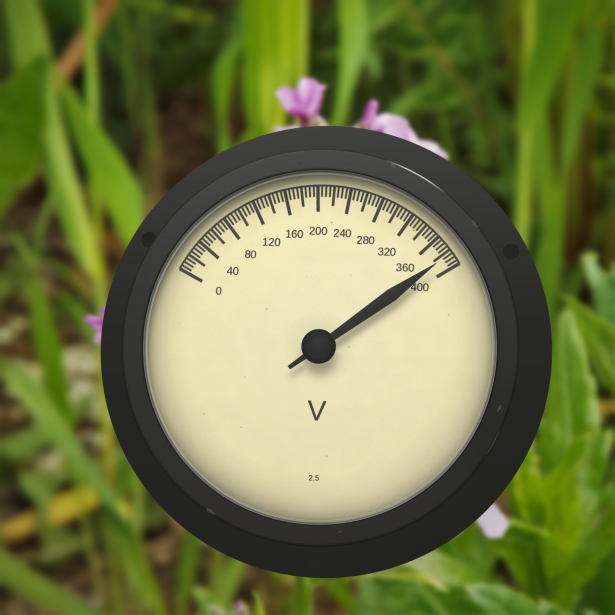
385 V
